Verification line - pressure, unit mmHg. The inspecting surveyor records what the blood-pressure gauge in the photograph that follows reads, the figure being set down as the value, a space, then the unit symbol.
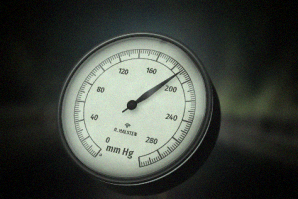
190 mmHg
